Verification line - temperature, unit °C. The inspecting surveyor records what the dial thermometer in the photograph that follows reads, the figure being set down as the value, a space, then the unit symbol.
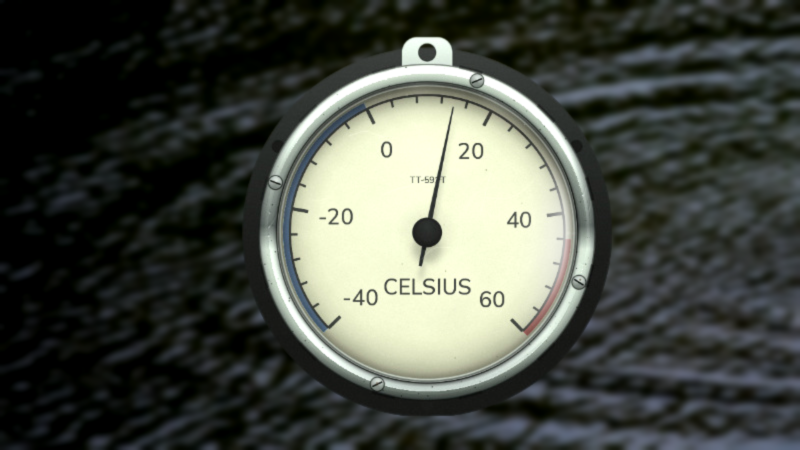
14 °C
